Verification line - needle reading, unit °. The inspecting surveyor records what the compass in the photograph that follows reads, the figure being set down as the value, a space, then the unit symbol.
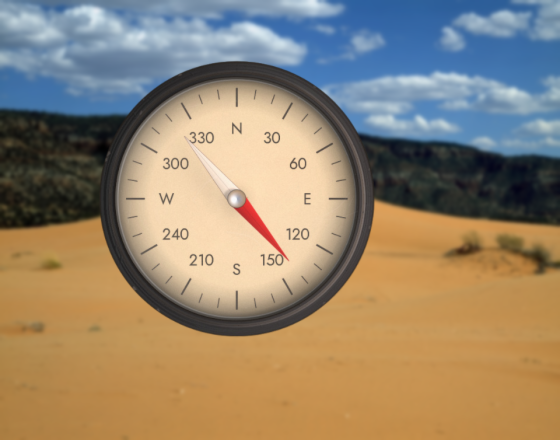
140 °
